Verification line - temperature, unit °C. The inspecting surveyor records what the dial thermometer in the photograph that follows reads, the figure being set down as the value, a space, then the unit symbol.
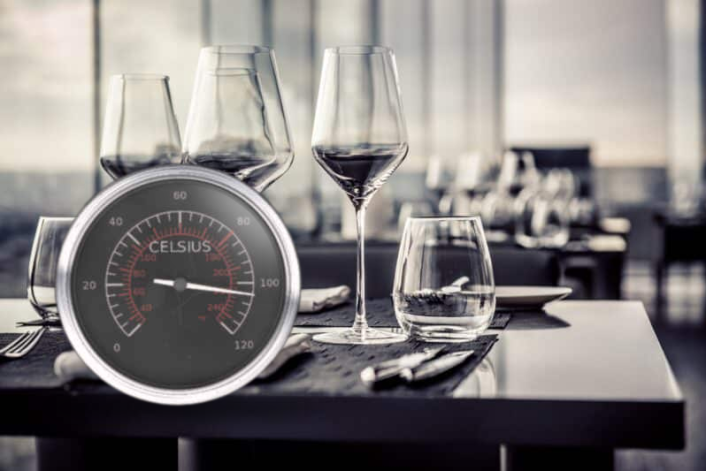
104 °C
